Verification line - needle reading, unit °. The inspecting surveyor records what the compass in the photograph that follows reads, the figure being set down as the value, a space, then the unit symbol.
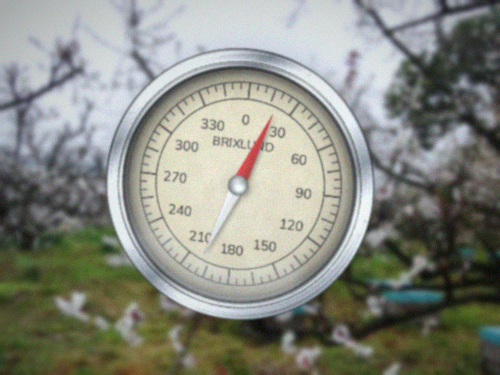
20 °
